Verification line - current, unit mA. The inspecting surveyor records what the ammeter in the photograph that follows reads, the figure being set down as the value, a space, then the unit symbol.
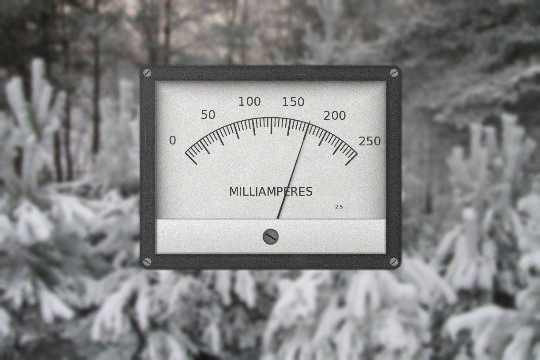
175 mA
